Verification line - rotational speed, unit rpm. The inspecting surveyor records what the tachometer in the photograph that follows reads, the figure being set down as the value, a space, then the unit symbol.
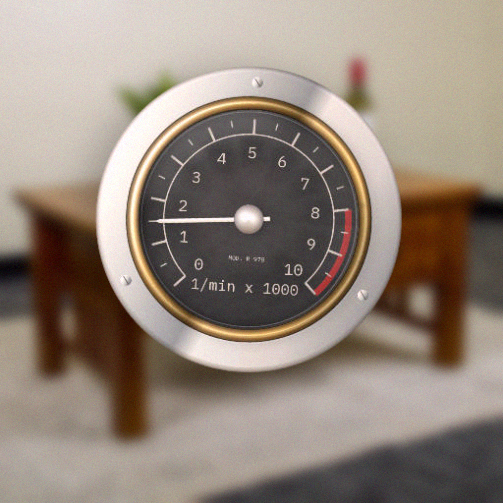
1500 rpm
